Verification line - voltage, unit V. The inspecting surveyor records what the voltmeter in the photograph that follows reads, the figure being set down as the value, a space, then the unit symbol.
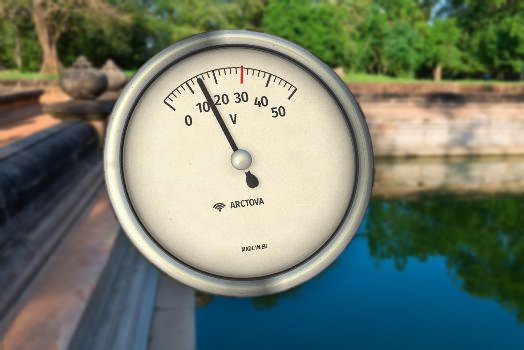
14 V
